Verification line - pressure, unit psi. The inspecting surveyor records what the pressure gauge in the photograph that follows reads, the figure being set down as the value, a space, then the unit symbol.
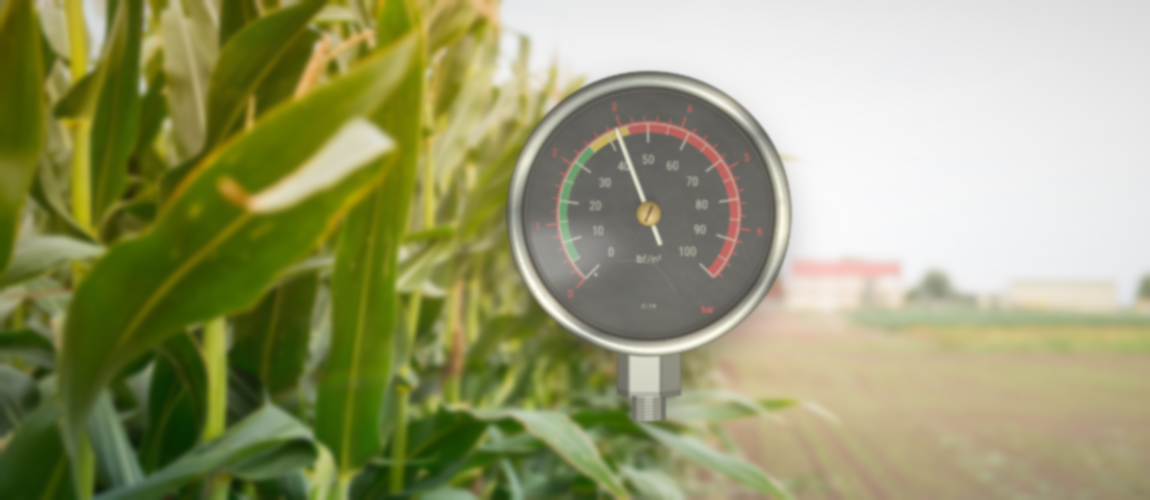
42.5 psi
